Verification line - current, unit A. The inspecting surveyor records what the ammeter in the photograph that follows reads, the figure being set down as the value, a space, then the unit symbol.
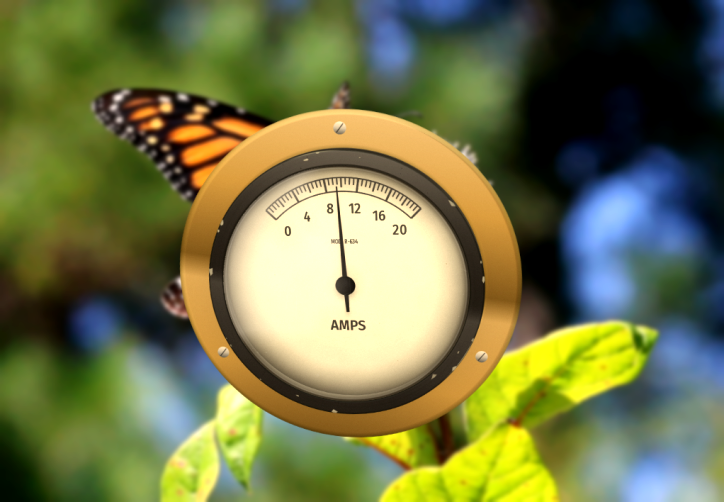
9.5 A
